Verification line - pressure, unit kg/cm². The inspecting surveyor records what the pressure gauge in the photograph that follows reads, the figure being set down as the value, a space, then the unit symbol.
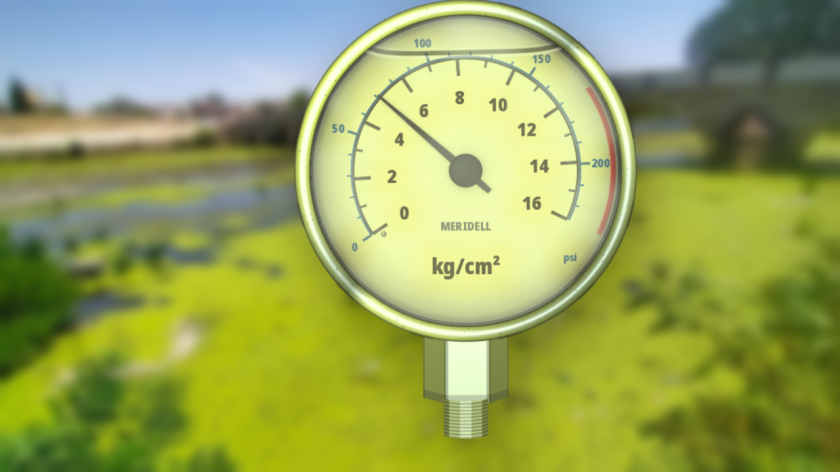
5 kg/cm²
